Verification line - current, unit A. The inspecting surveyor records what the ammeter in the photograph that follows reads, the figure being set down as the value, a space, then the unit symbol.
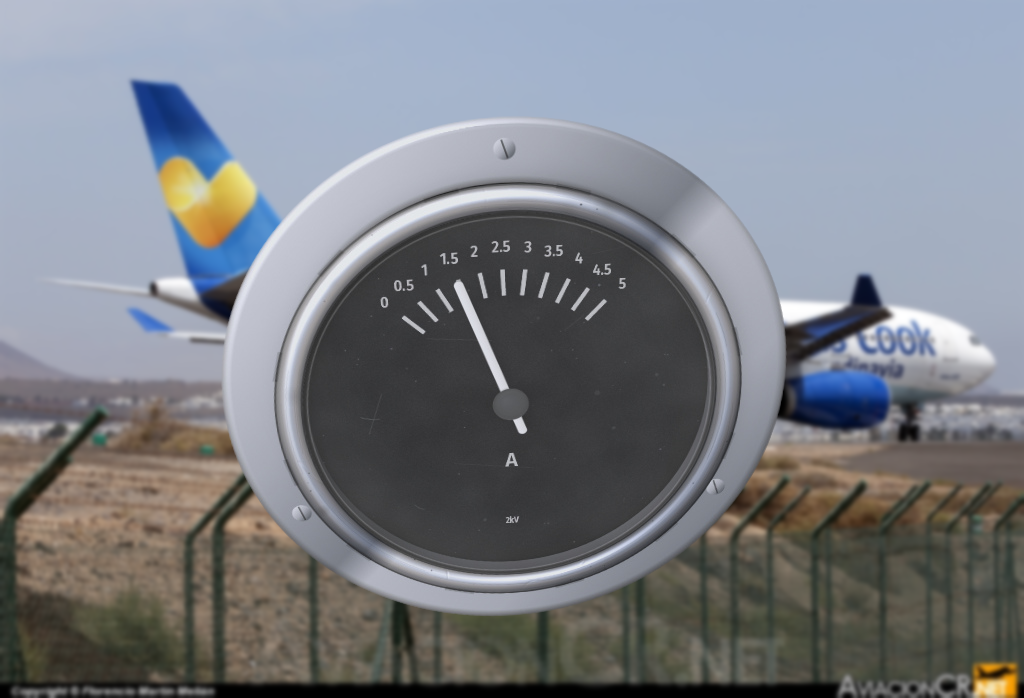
1.5 A
